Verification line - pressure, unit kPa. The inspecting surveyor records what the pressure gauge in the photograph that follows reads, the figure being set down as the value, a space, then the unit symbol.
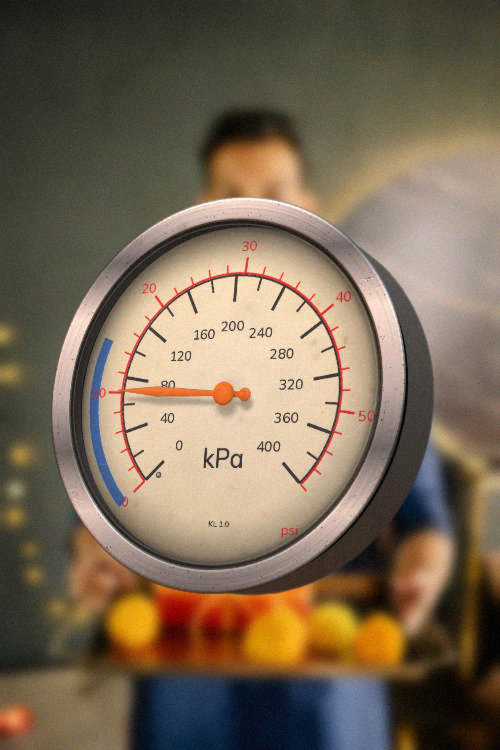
70 kPa
